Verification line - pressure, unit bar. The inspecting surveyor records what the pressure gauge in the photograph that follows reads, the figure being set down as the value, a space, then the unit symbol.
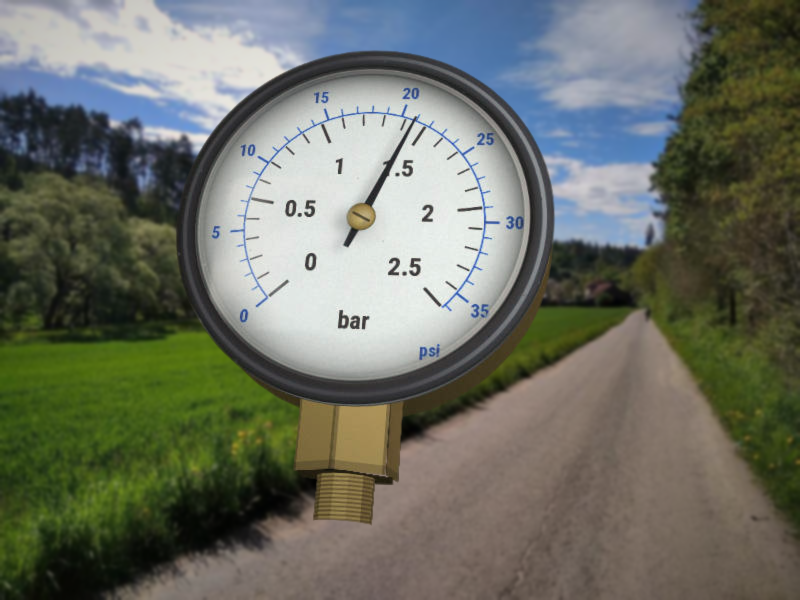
1.45 bar
